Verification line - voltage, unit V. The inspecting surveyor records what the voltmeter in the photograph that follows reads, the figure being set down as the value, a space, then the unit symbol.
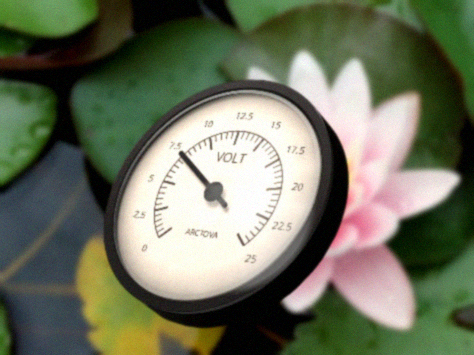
7.5 V
